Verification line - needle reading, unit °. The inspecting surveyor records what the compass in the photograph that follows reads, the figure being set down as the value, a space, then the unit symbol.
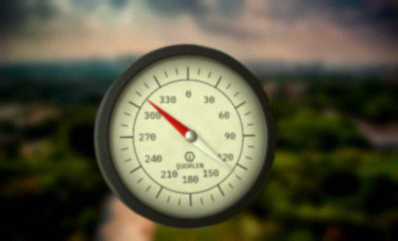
310 °
